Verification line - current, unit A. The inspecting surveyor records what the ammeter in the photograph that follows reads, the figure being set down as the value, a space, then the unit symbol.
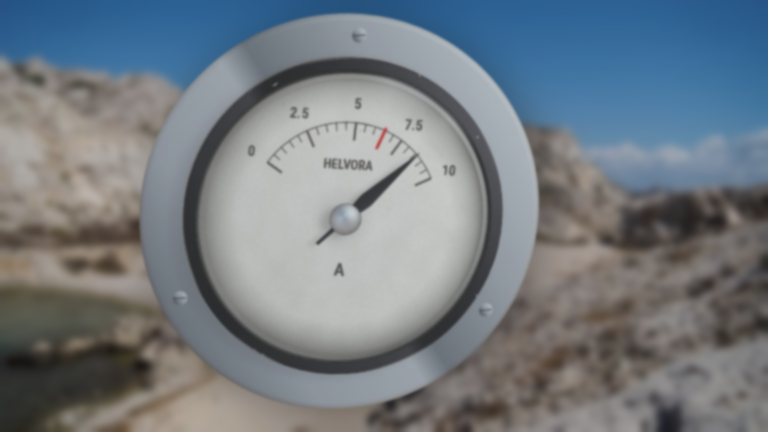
8.5 A
